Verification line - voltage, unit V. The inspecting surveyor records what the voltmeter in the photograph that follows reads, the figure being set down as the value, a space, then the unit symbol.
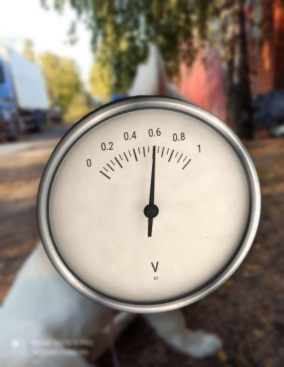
0.6 V
